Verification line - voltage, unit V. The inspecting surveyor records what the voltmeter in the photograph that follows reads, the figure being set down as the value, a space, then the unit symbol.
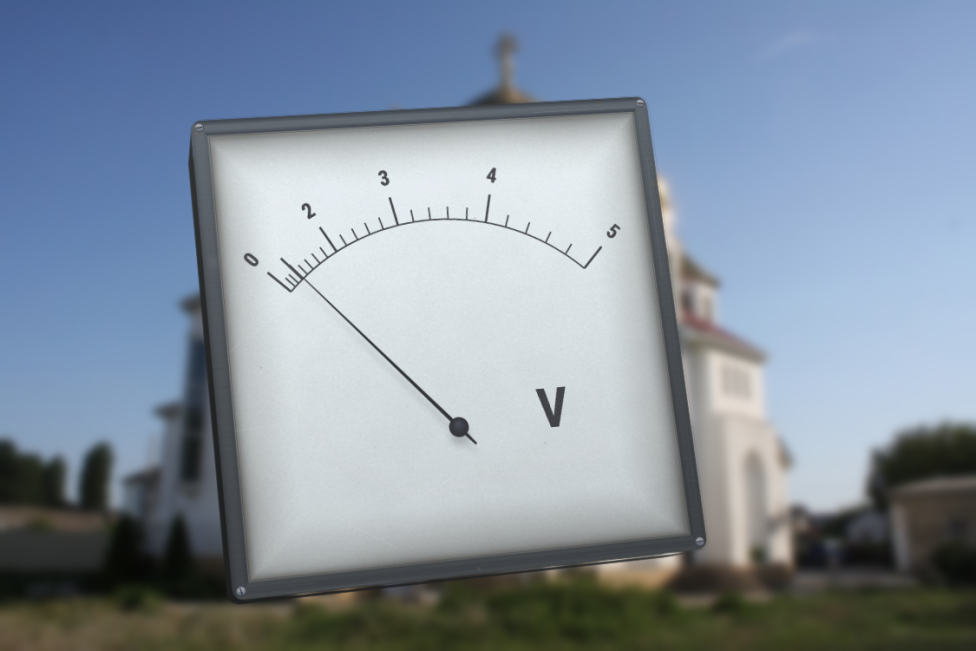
1 V
